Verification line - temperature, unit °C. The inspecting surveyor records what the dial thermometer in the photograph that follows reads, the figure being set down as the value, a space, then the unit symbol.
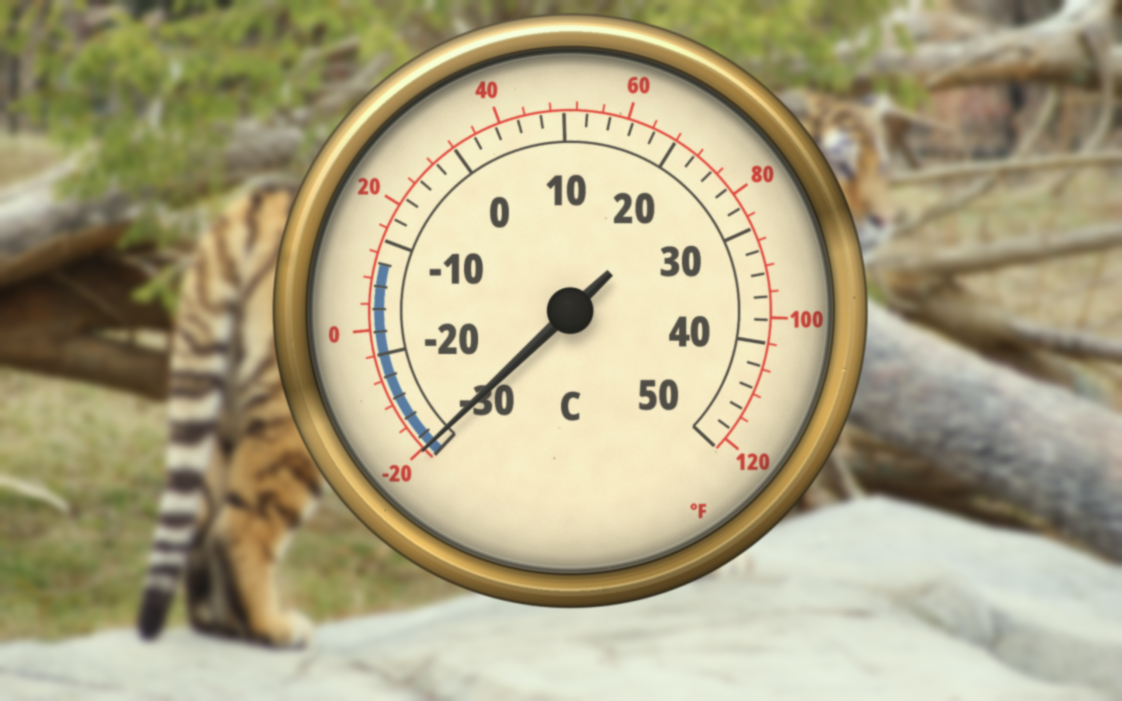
-29 °C
